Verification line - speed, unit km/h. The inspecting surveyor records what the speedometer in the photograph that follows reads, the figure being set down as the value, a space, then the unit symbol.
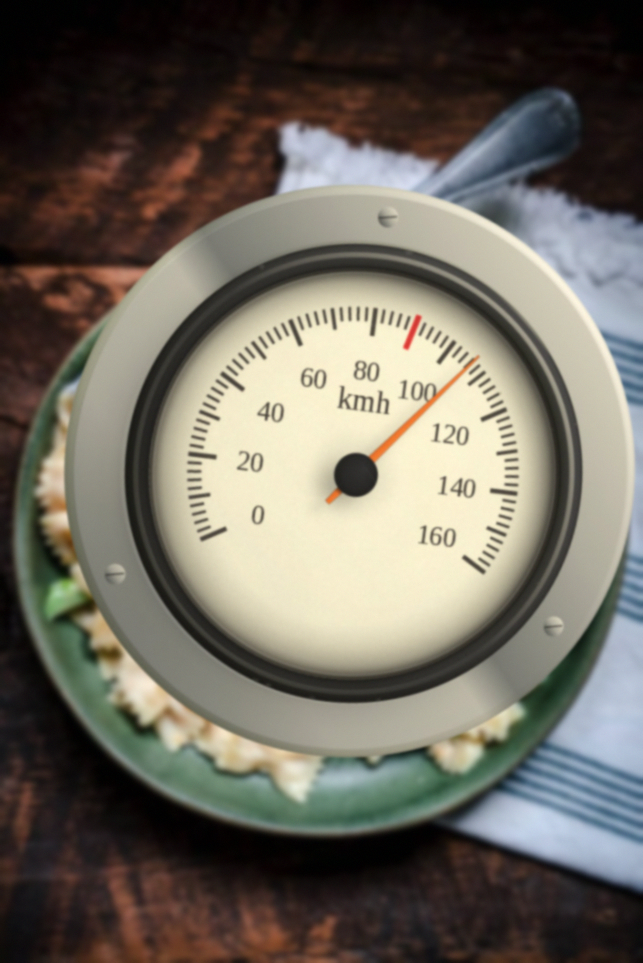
106 km/h
